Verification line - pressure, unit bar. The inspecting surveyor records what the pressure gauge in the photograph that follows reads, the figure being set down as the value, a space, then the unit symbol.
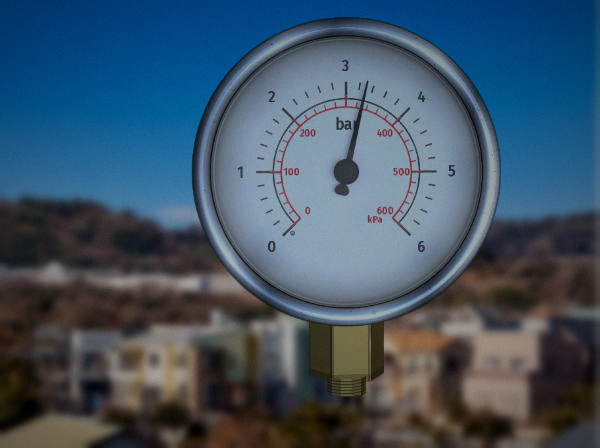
3.3 bar
